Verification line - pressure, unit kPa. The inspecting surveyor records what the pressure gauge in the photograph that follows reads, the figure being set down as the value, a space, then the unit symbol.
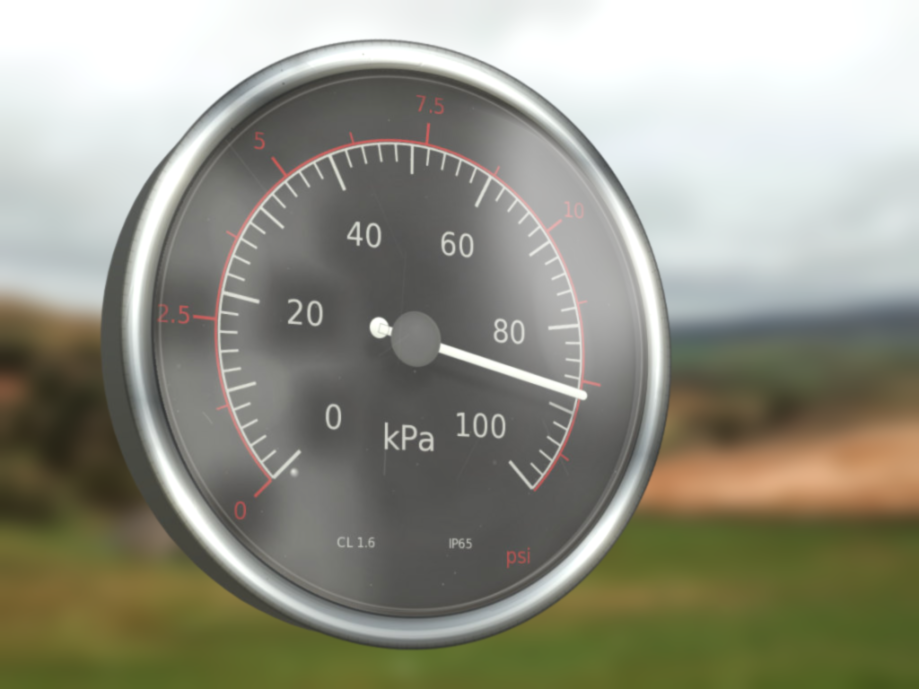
88 kPa
